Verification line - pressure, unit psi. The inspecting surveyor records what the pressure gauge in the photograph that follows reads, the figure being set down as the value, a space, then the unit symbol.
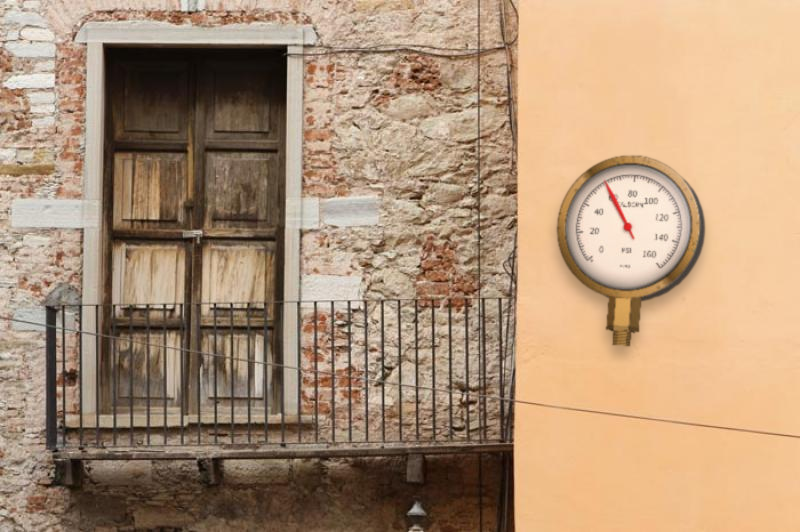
60 psi
